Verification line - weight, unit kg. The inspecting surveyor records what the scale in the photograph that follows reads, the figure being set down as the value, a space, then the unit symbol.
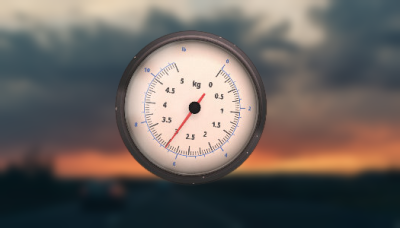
3 kg
